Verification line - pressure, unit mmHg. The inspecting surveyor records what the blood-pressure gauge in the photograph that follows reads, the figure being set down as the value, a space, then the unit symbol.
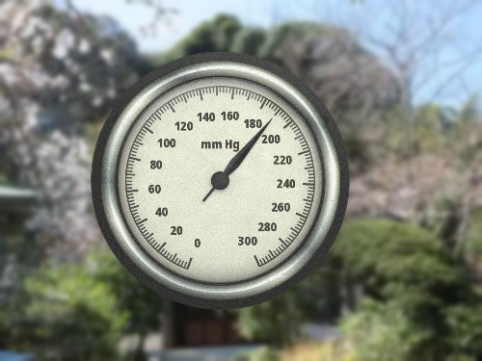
190 mmHg
